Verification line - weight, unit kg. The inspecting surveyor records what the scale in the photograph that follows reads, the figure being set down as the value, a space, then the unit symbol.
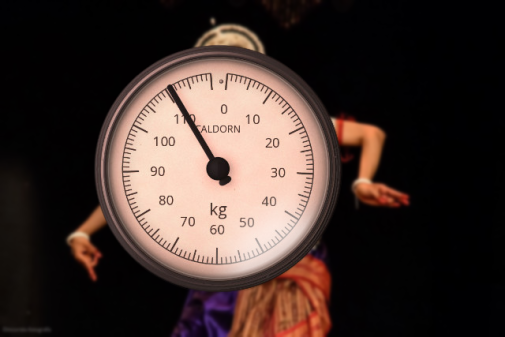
111 kg
